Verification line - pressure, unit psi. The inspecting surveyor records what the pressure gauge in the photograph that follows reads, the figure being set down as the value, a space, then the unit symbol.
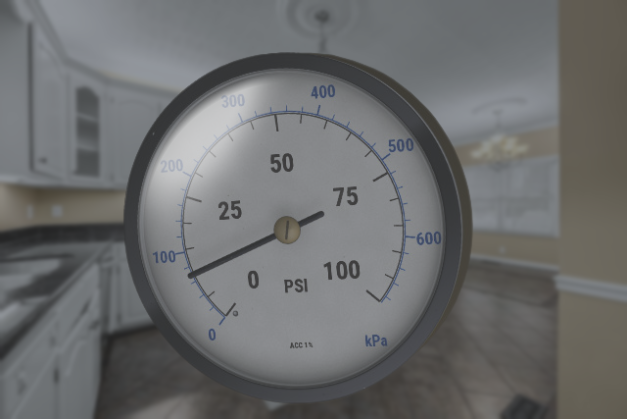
10 psi
